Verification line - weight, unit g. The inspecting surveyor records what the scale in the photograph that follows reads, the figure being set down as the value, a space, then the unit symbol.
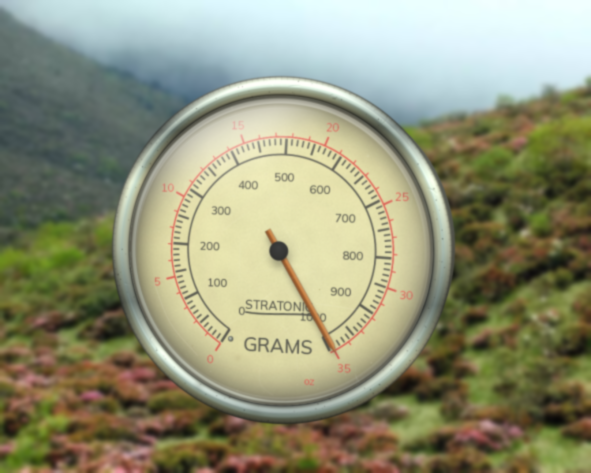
990 g
